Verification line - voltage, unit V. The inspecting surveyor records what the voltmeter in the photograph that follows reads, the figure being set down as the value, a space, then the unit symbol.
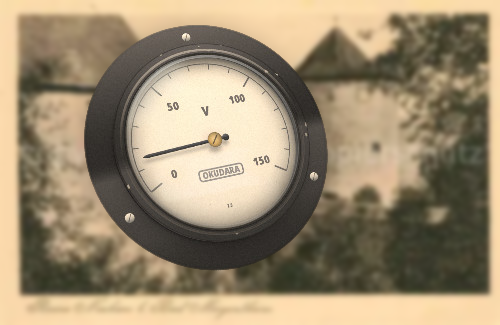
15 V
